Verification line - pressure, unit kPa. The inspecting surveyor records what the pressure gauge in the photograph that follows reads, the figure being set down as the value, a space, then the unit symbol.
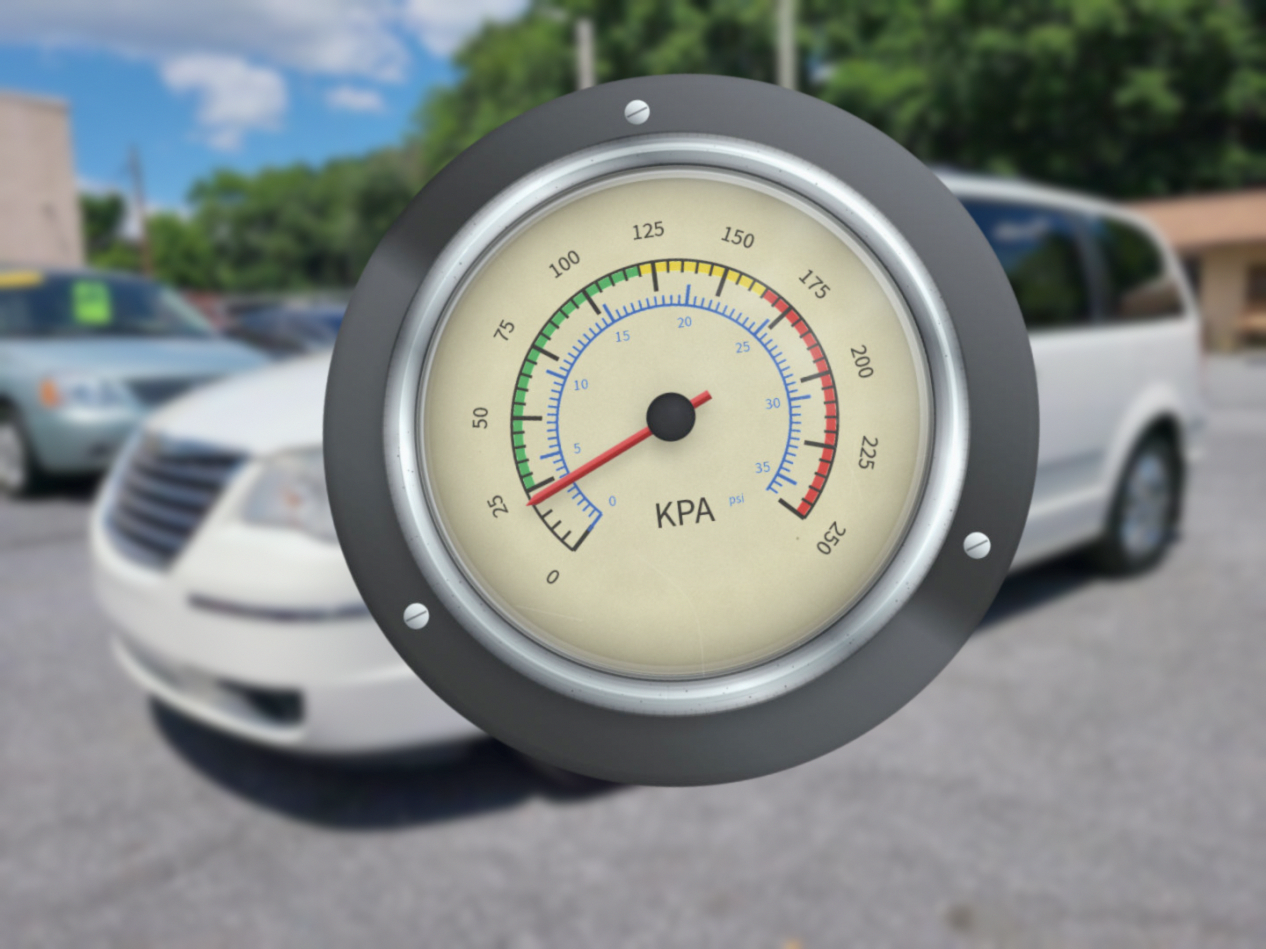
20 kPa
